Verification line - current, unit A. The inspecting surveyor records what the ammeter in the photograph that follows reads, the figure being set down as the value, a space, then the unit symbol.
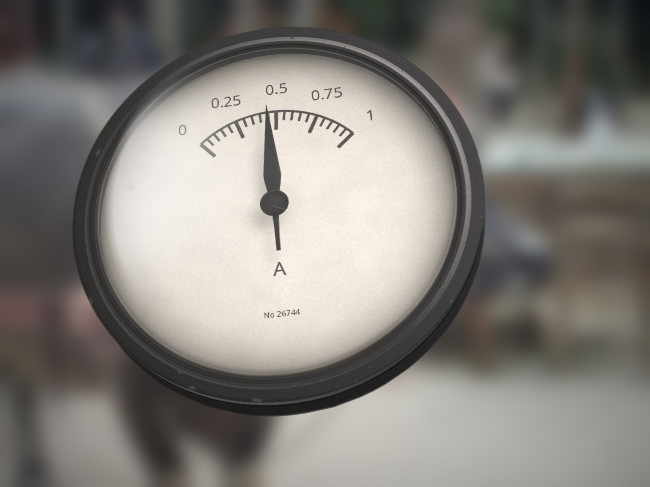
0.45 A
